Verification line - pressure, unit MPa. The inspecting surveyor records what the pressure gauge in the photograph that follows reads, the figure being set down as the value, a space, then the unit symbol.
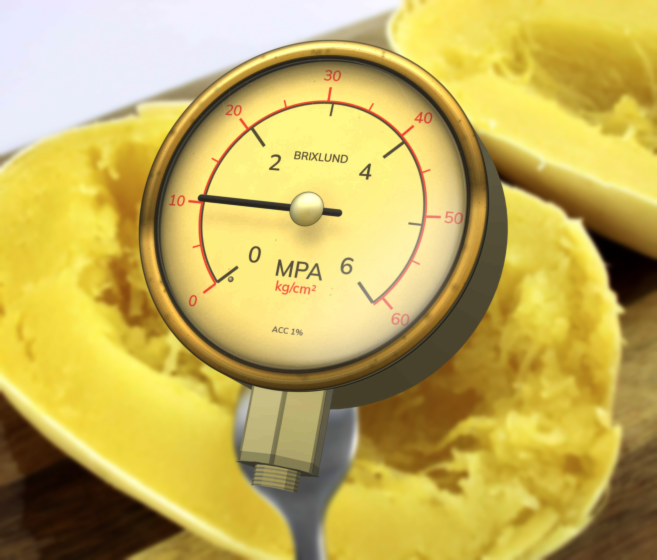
1 MPa
